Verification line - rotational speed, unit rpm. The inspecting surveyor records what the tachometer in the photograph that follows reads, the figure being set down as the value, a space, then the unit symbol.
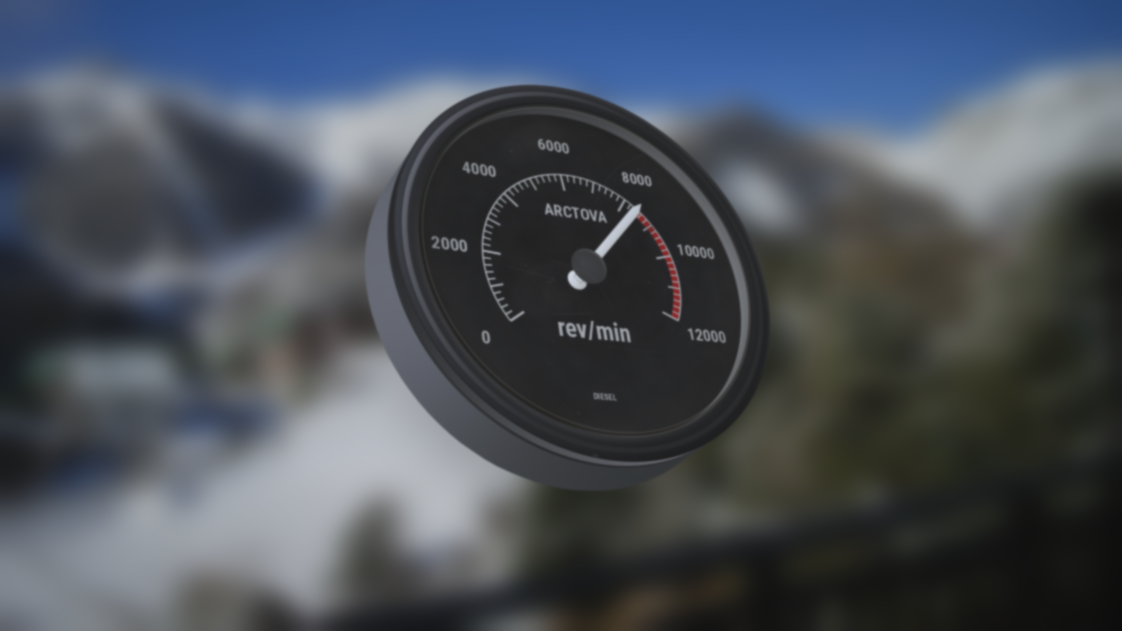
8400 rpm
